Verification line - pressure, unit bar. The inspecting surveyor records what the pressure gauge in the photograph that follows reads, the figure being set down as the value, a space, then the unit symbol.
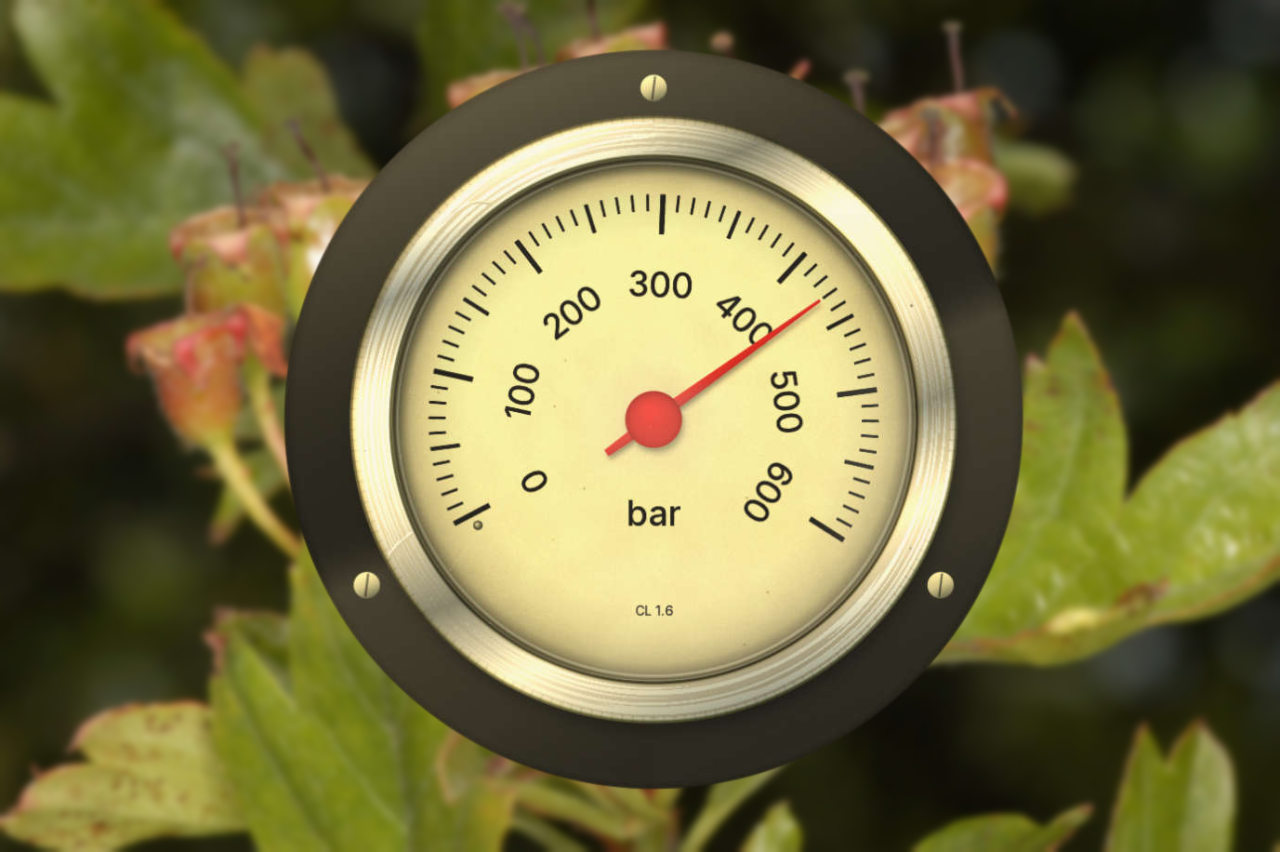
430 bar
